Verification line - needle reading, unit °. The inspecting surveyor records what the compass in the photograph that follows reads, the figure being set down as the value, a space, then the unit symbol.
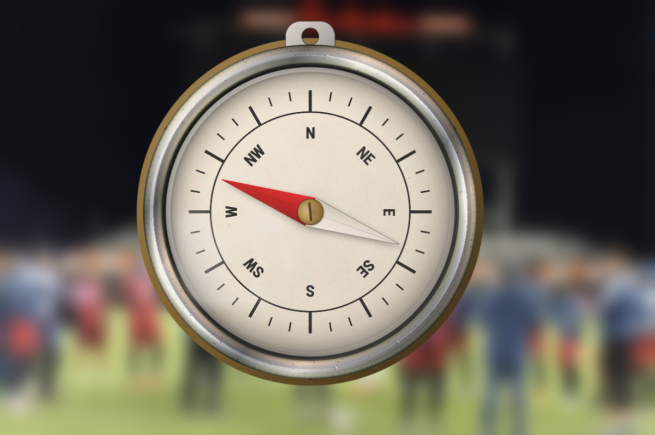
290 °
